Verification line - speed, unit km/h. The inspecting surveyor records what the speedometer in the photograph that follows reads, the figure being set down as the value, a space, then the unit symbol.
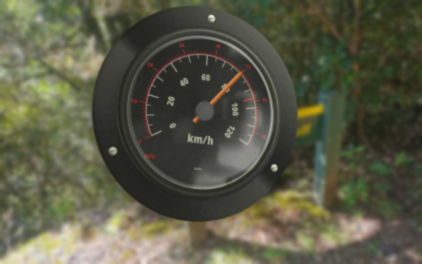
80 km/h
